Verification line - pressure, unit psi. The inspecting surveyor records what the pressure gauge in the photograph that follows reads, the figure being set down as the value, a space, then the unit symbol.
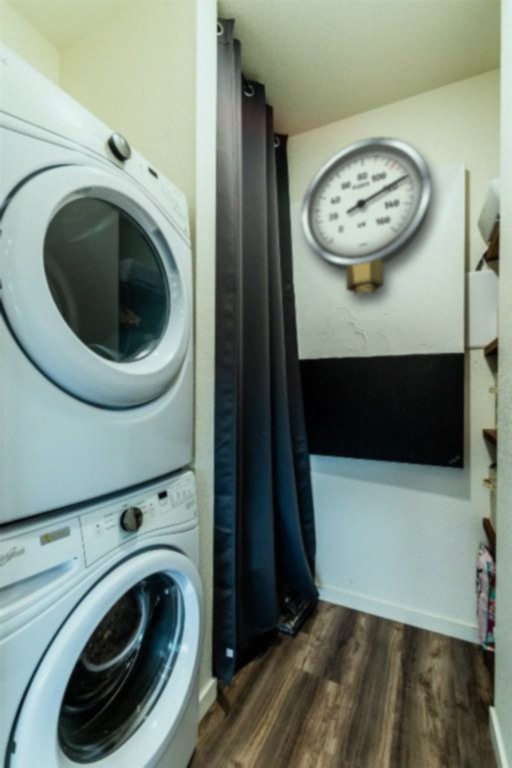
120 psi
